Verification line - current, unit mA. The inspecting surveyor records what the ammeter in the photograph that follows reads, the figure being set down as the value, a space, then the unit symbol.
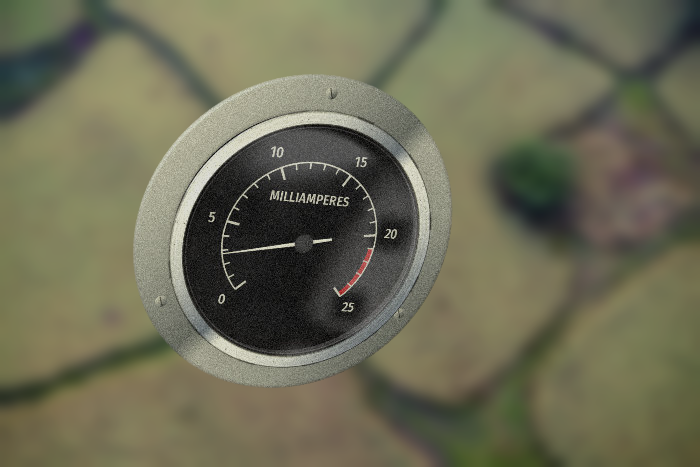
3 mA
